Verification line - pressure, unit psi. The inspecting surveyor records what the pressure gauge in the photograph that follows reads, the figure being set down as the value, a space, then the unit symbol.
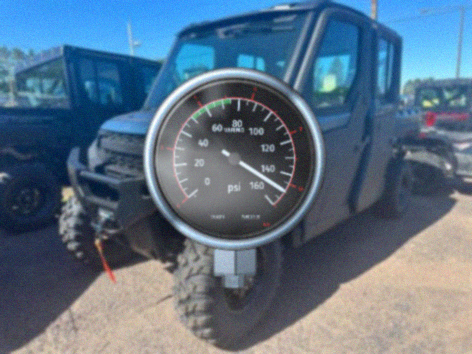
150 psi
